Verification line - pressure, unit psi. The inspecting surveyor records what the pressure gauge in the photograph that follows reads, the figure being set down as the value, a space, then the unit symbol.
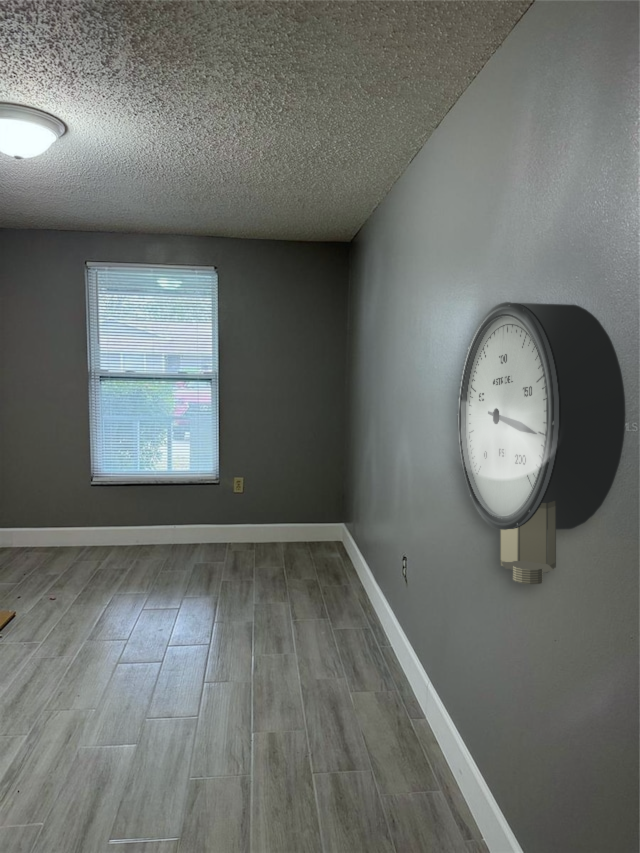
175 psi
